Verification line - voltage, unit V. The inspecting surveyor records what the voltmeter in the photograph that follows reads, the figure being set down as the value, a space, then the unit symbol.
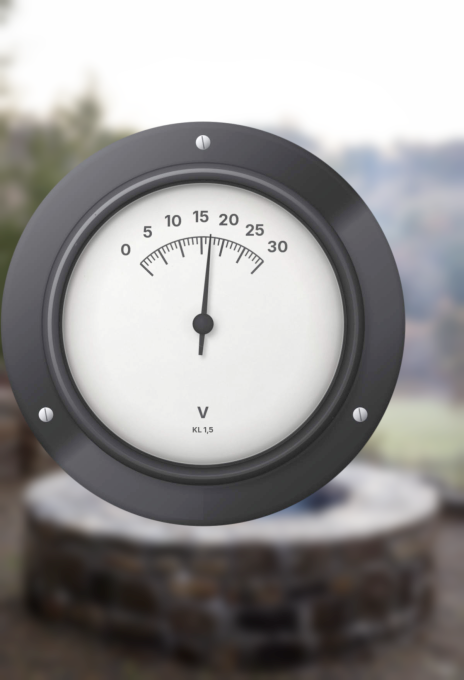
17 V
